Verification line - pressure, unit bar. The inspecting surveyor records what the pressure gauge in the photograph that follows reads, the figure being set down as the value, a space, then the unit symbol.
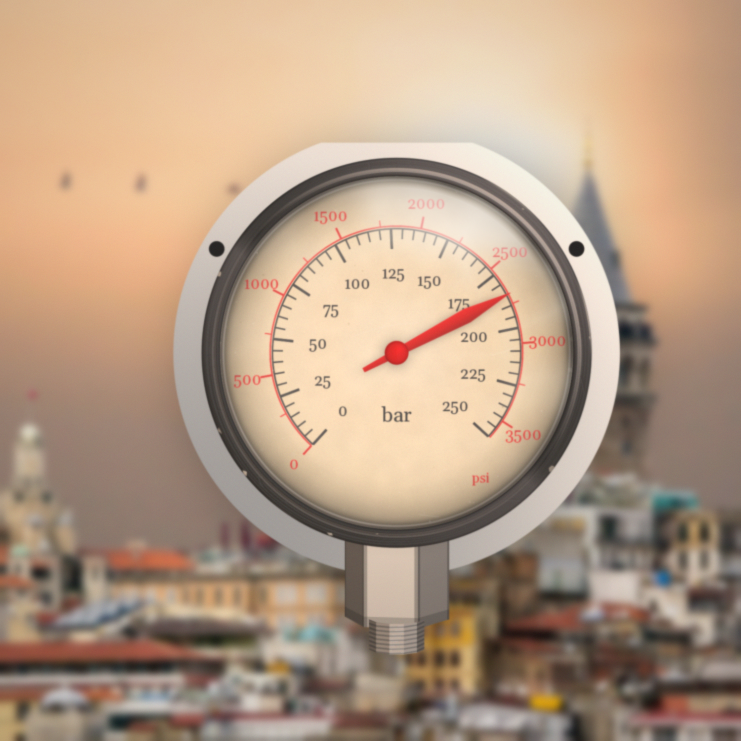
185 bar
